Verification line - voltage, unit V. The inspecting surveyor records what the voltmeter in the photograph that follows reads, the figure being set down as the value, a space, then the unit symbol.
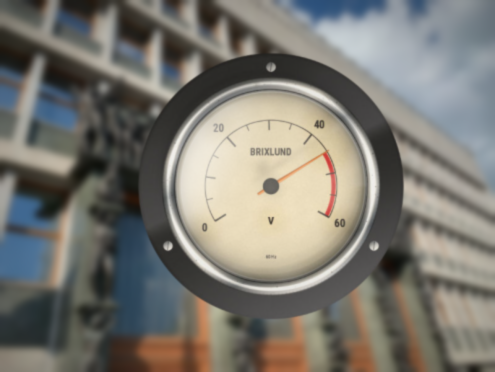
45 V
